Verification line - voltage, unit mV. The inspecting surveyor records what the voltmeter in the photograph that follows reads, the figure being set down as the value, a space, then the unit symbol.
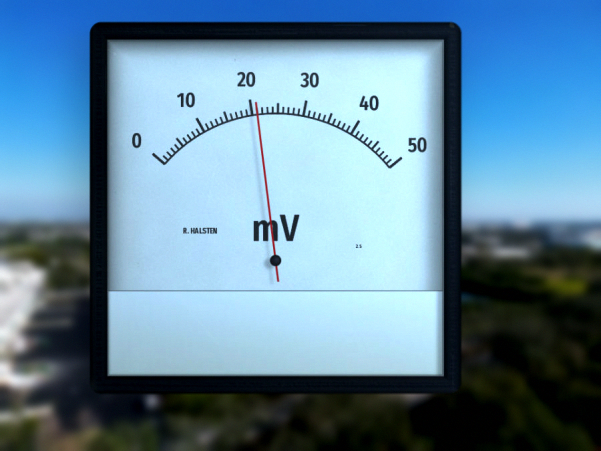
21 mV
